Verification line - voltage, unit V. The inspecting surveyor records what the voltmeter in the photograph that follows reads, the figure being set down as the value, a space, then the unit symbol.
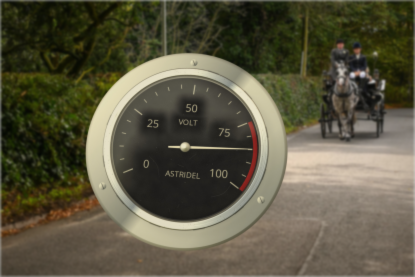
85 V
